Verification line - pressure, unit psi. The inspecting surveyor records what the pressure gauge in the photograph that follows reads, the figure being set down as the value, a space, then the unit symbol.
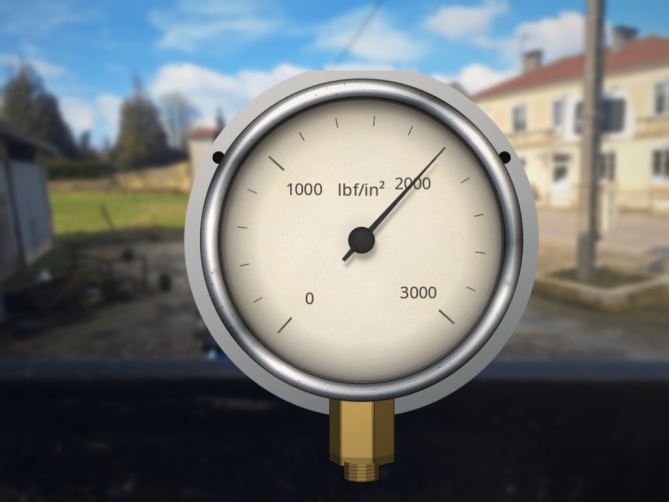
2000 psi
